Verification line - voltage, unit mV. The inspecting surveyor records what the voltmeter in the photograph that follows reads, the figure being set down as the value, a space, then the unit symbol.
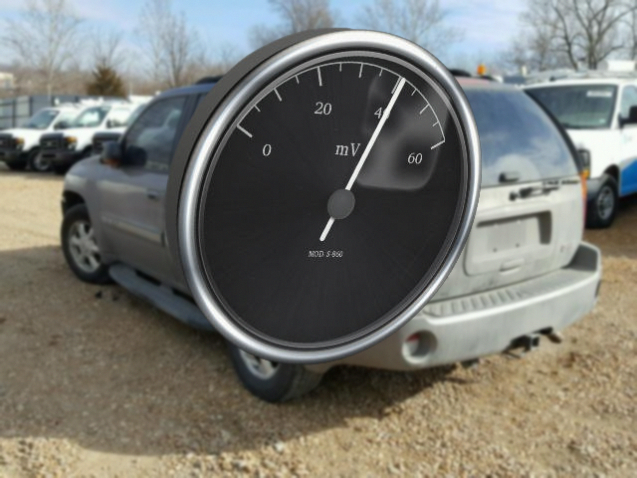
40 mV
